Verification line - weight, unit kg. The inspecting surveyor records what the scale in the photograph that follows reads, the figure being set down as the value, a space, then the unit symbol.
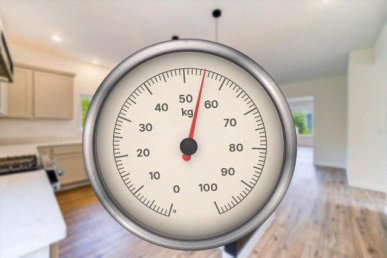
55 kg
